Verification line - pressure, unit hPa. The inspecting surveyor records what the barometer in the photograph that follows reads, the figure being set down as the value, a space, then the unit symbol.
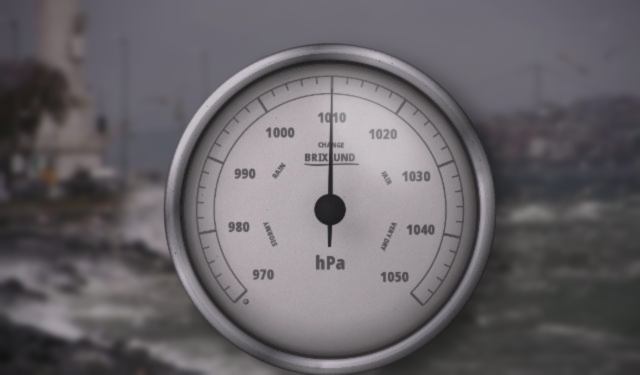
1010 hPa
